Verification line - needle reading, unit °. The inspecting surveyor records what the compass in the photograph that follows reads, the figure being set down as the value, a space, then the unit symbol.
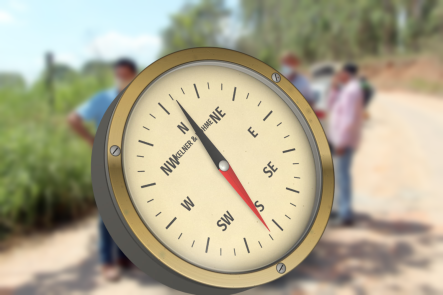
190 °
